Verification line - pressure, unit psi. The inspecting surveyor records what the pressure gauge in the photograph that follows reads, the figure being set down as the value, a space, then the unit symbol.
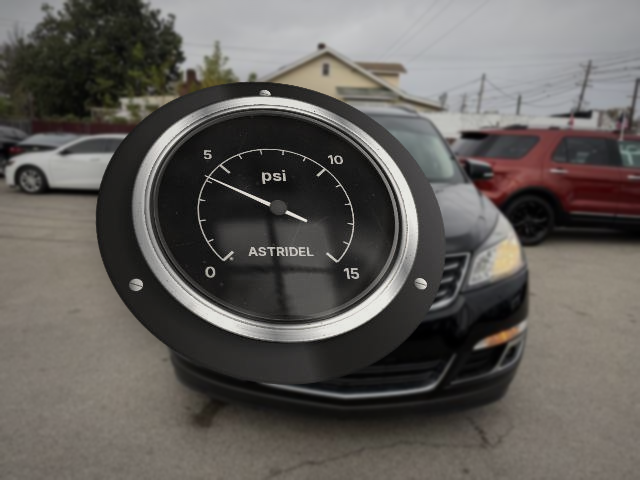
4 psi
